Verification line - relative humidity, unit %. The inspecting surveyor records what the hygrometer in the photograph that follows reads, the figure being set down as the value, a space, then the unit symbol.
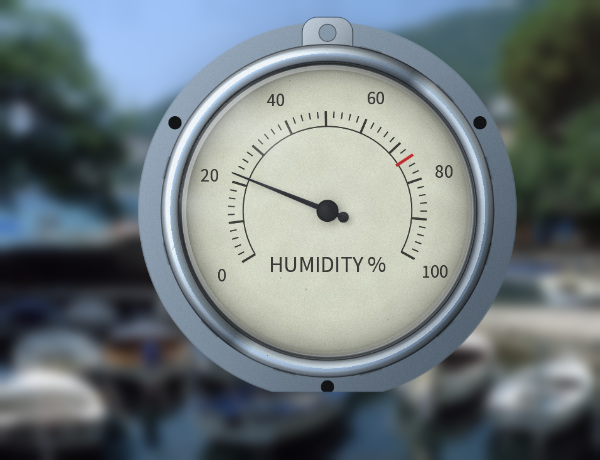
22 %
